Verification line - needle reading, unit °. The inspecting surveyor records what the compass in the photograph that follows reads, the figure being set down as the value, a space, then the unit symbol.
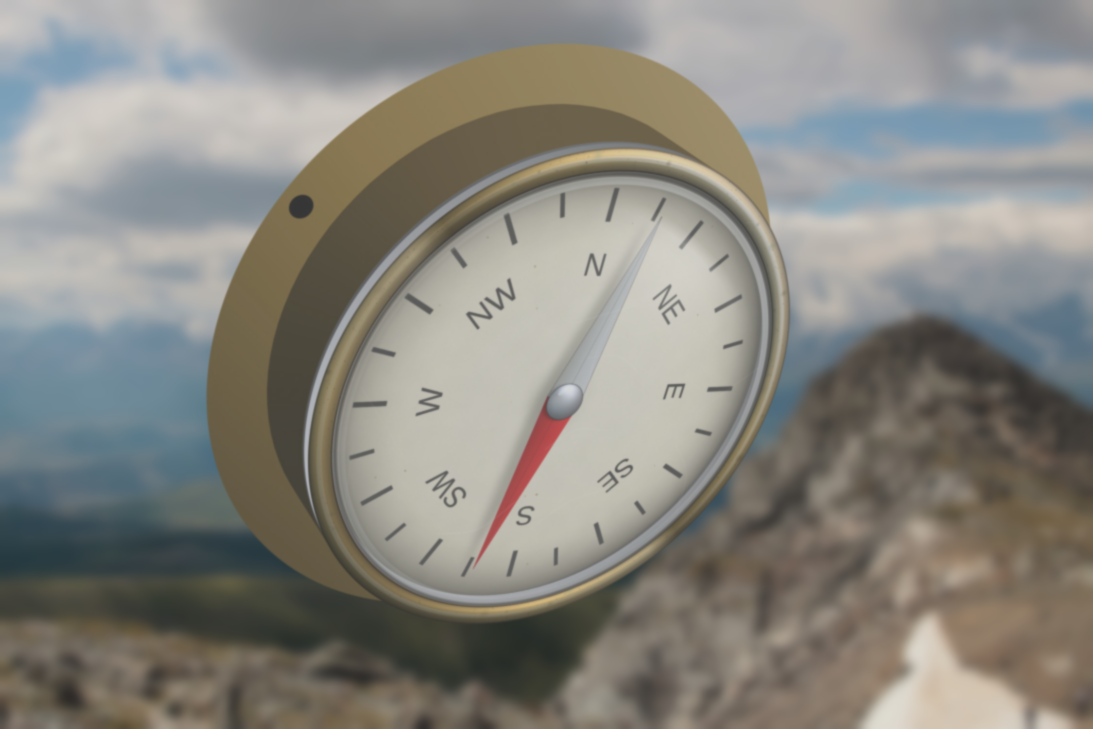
195 °
